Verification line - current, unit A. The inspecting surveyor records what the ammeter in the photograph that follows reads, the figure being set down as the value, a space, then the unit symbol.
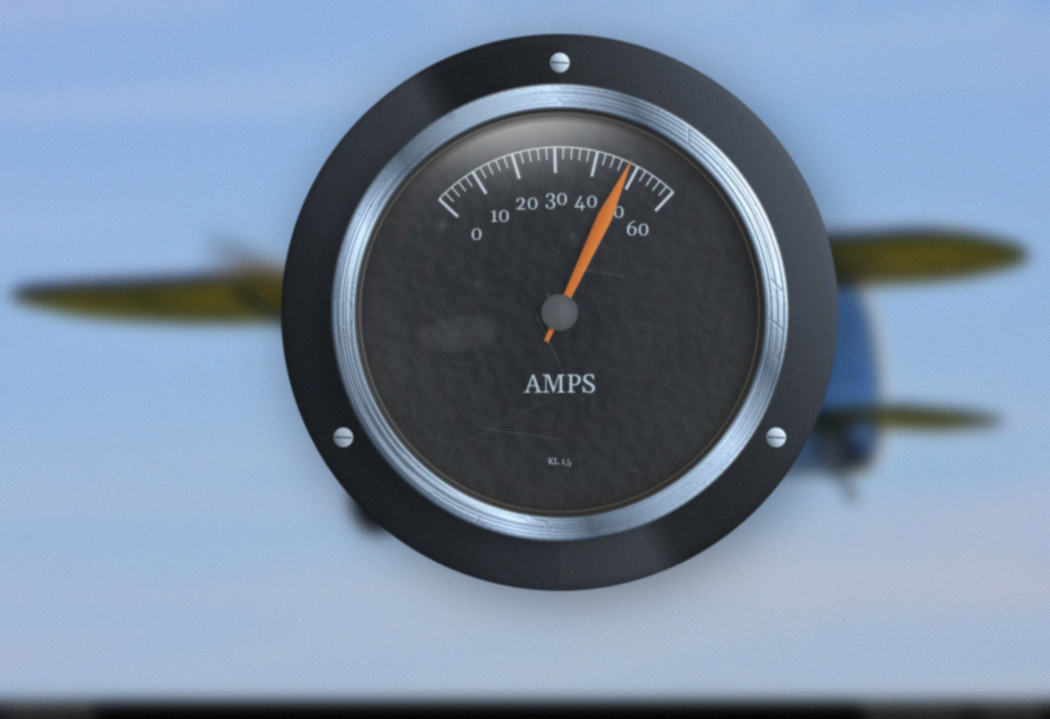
48 A
